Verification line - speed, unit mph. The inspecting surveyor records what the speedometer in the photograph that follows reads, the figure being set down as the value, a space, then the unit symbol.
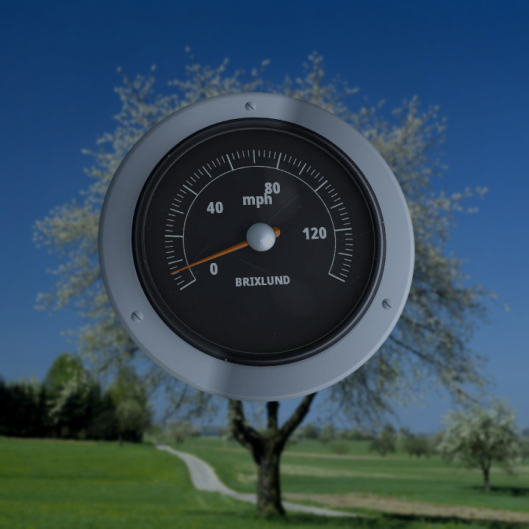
6 mph
